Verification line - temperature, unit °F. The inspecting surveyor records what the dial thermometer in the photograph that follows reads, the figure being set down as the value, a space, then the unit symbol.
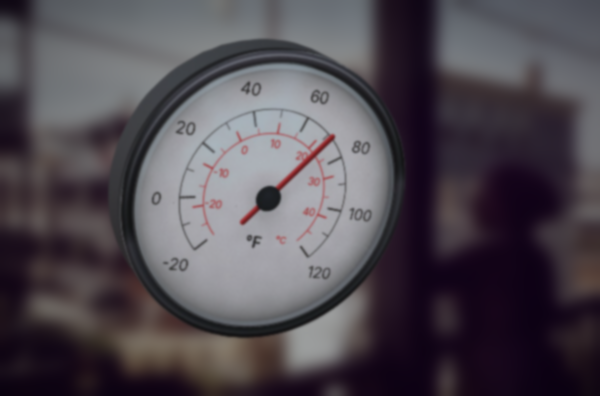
70 °F
